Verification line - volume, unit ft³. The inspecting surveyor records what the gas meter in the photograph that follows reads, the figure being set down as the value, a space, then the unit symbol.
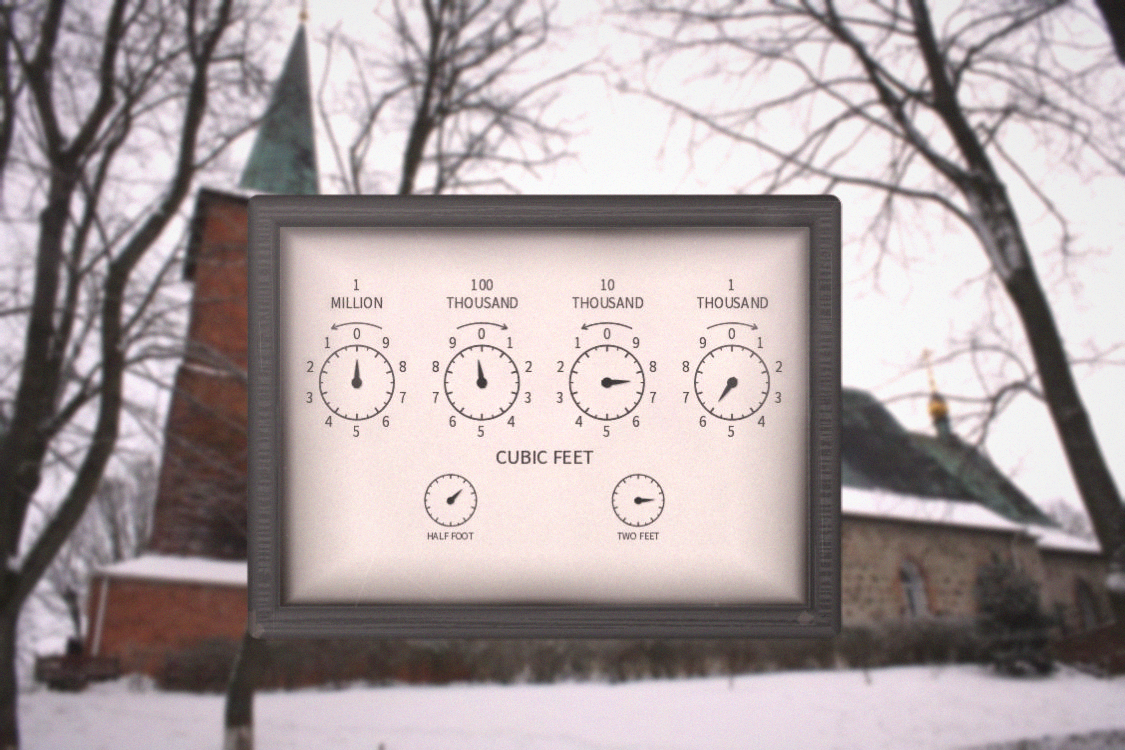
997600 ft³
